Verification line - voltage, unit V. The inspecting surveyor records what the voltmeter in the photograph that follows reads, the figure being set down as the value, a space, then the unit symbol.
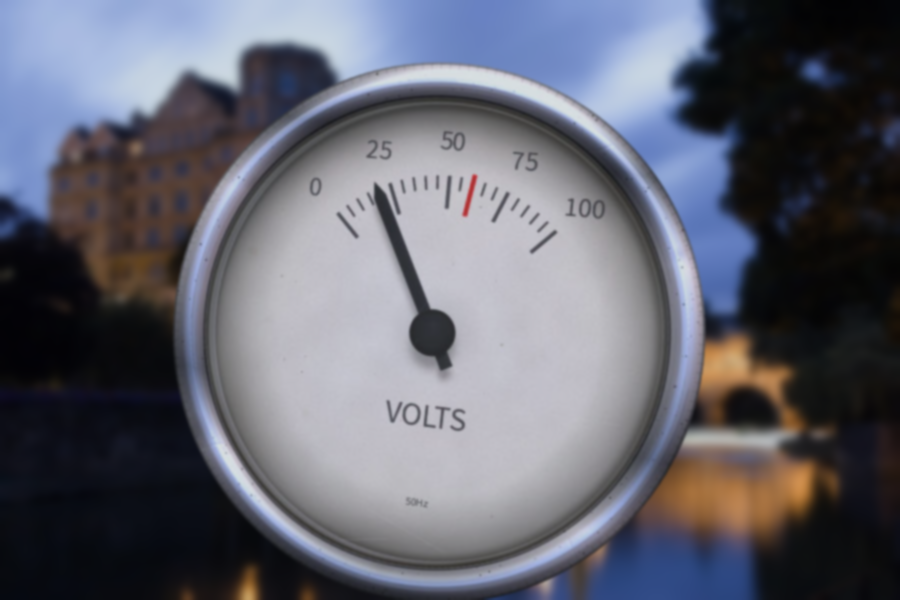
20 V
